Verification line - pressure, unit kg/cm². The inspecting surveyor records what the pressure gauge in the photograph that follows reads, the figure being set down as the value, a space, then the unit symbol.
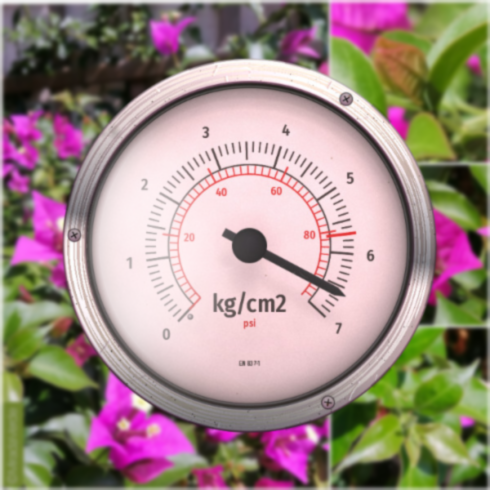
6.6 kg/cm²
